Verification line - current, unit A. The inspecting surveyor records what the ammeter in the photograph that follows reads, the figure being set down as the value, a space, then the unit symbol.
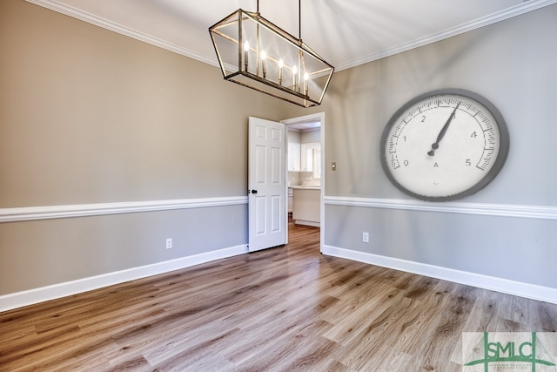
3 A
